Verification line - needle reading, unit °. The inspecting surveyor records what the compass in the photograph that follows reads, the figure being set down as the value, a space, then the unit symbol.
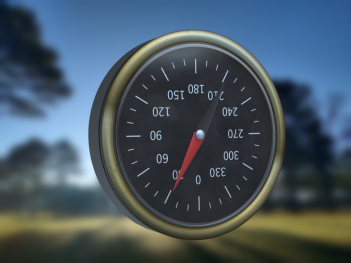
30 °
